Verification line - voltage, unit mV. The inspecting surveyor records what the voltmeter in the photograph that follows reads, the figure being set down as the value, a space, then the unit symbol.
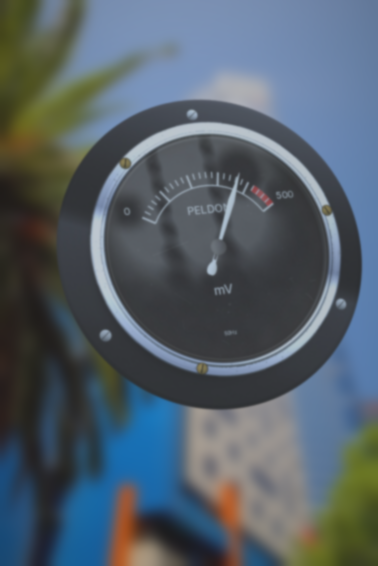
360 mV
